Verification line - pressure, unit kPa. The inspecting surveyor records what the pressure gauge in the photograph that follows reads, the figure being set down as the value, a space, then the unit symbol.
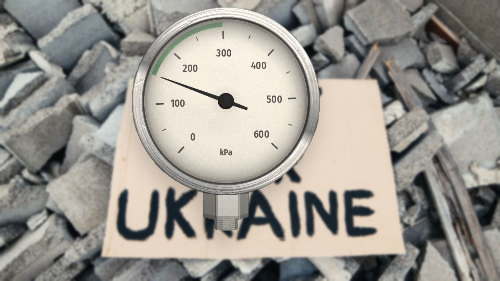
150 kPa
